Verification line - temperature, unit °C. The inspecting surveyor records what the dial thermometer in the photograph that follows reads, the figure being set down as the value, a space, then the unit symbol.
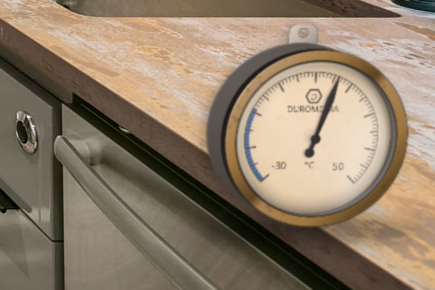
15 °C
